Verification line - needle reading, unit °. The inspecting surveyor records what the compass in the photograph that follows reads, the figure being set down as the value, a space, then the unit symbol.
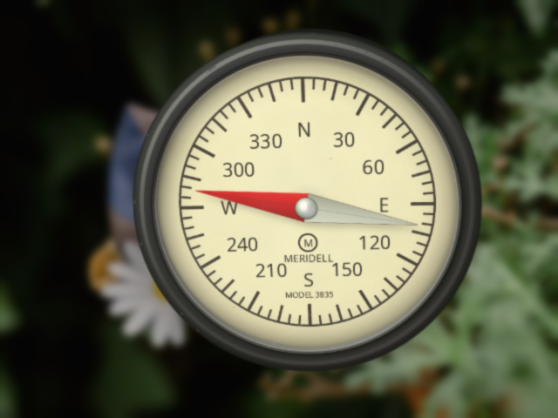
280 °
